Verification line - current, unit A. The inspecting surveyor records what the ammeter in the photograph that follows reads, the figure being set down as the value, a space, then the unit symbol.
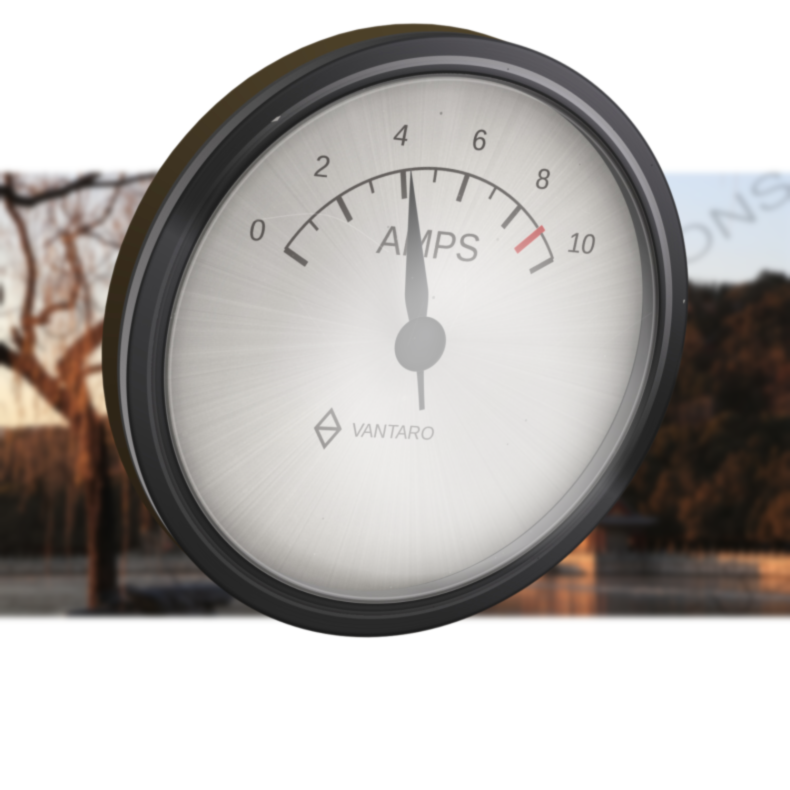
4 A
